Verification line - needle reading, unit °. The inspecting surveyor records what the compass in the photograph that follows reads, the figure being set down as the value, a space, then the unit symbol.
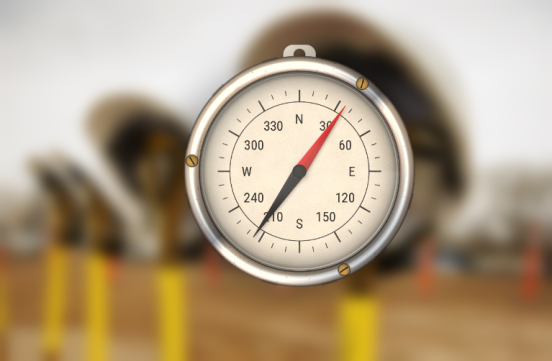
35 °
